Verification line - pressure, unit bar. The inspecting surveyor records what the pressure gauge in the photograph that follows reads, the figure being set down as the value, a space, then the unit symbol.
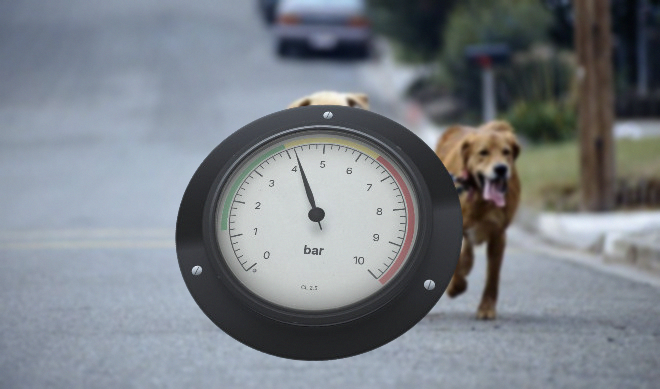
4.2 bar
